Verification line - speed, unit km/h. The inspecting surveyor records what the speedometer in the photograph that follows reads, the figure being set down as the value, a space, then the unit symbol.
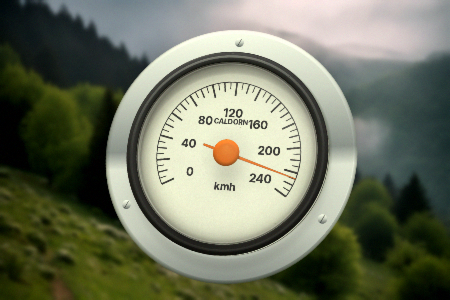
225 km/h
